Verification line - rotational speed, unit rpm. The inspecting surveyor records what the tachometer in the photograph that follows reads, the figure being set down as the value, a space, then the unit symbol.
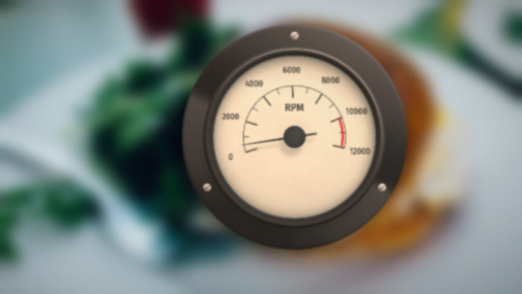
500 rpm
